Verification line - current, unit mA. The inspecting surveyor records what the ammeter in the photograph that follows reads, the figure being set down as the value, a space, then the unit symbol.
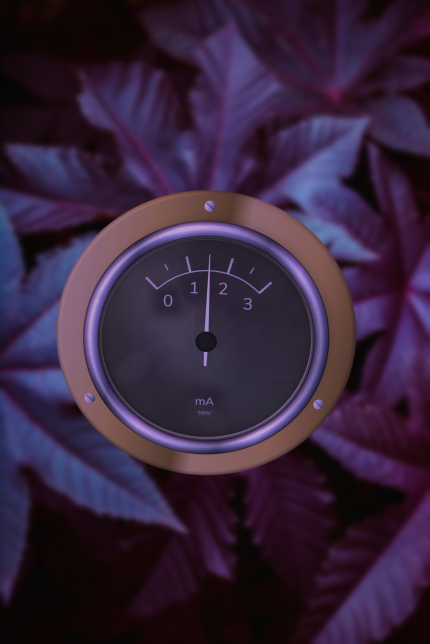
1.5 mA
